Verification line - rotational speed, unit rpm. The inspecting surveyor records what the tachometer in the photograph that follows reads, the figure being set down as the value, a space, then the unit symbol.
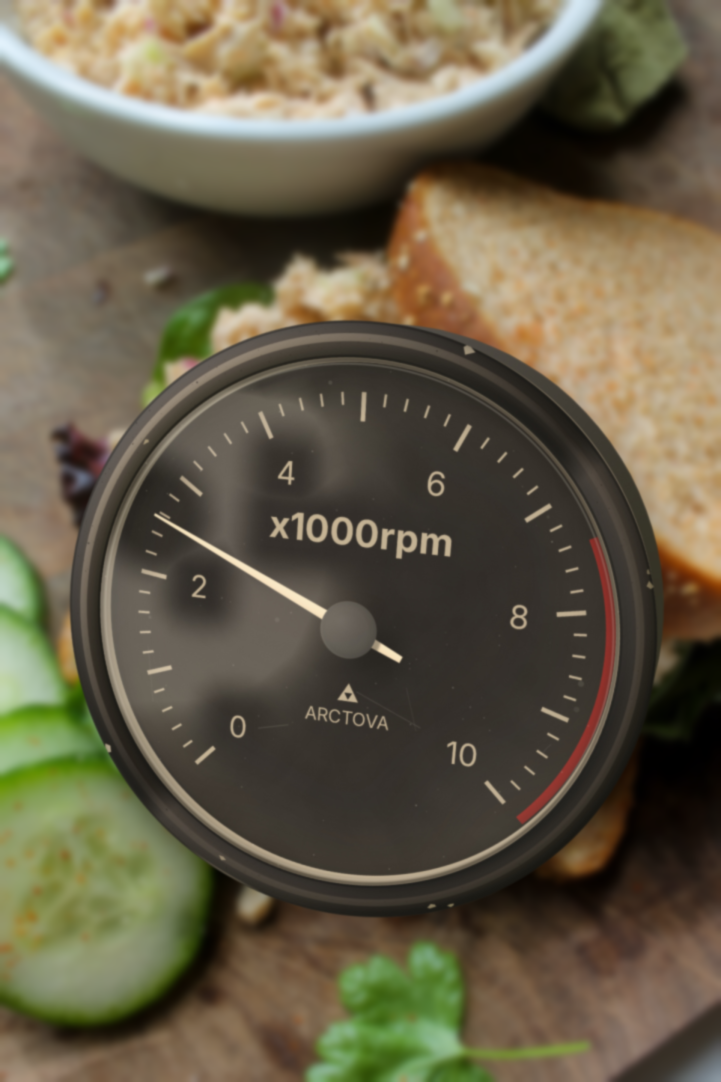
2600 rpm
